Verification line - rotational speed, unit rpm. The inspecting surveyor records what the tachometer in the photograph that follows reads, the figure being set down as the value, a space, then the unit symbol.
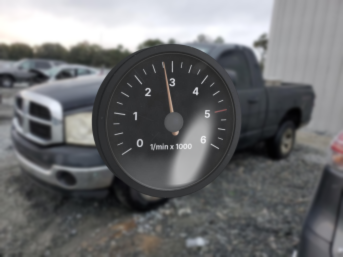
2750 rpm
